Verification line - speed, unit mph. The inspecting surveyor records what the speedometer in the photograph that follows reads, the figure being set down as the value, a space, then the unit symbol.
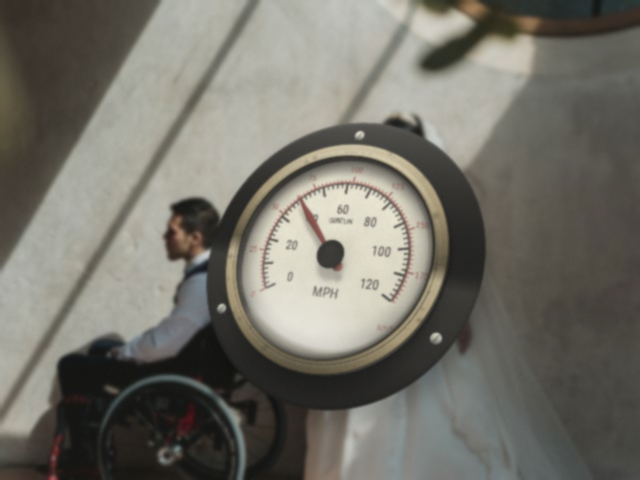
40 mph
